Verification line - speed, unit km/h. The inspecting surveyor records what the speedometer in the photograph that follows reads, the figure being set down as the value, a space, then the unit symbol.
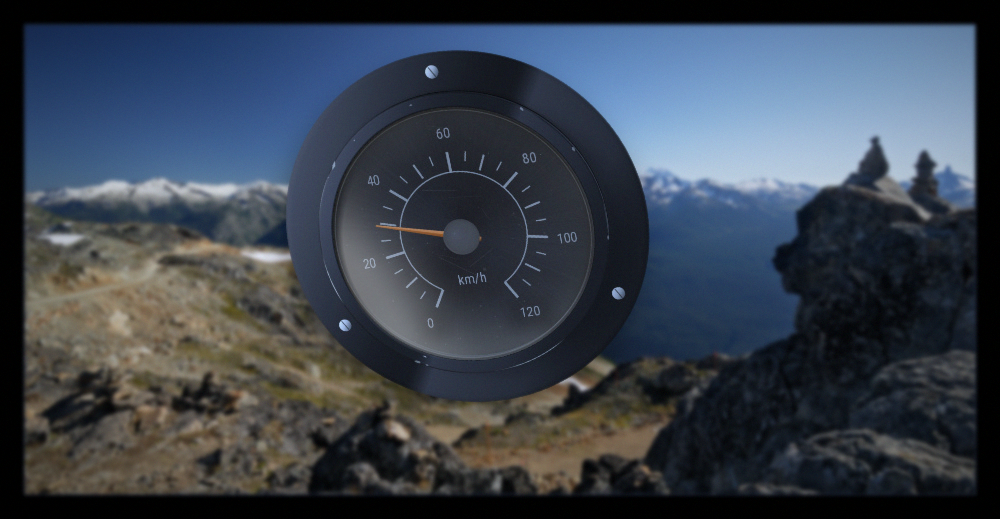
30 km/h
